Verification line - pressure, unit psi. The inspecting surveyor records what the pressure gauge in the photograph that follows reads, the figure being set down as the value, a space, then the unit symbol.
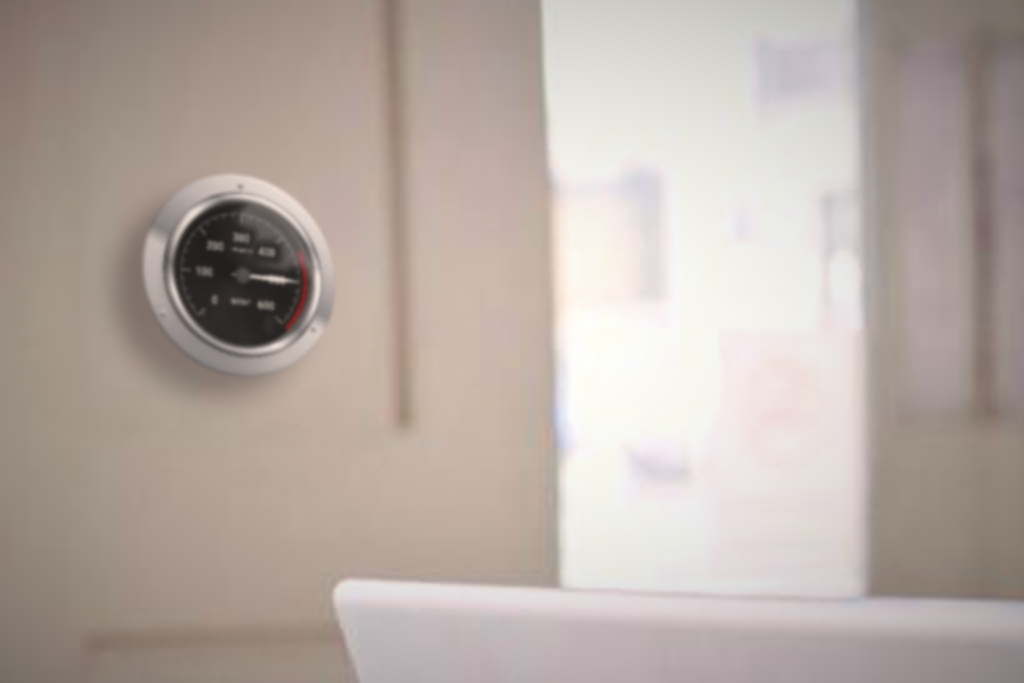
500 psi
